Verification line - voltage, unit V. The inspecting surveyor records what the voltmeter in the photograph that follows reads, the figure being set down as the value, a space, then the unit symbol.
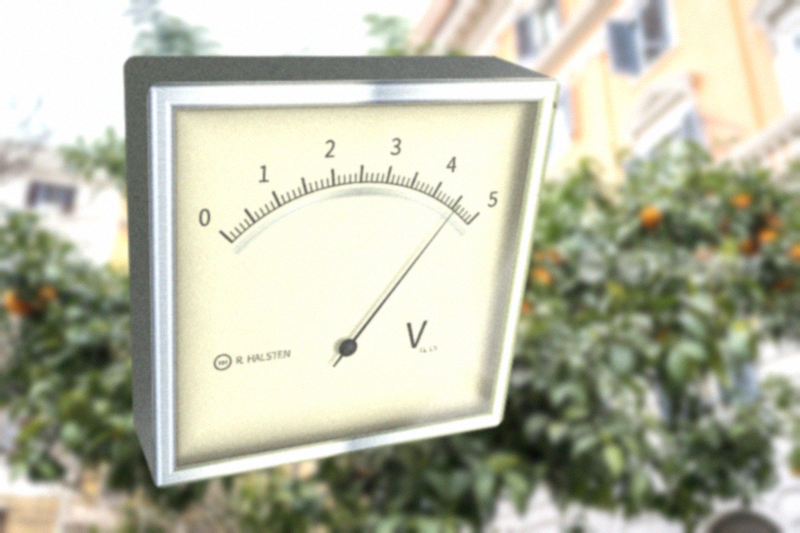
4.5 V
